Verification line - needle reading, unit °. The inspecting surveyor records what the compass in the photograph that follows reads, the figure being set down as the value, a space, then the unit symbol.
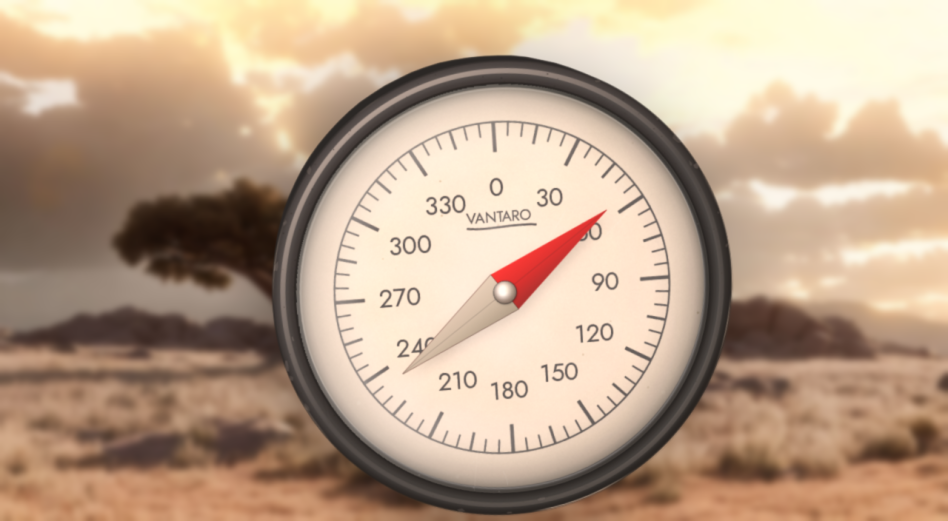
55 °
